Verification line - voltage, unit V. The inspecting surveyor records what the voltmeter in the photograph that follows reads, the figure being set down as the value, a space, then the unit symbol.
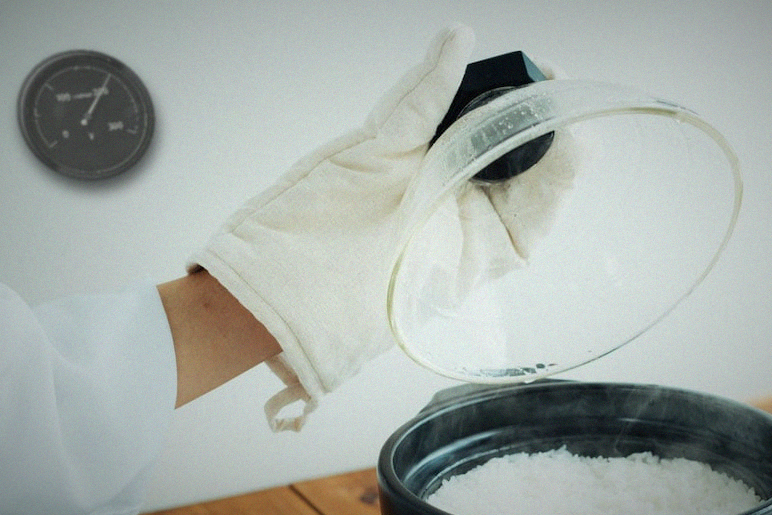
200 V
